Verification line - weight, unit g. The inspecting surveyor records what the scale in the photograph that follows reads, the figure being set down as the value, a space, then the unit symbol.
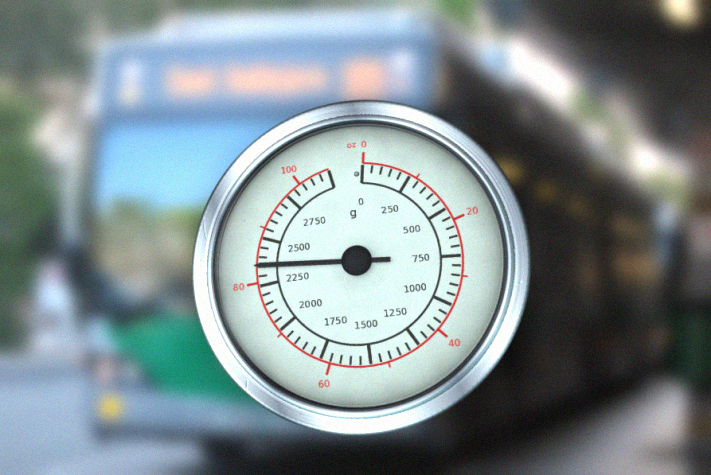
2350 g
